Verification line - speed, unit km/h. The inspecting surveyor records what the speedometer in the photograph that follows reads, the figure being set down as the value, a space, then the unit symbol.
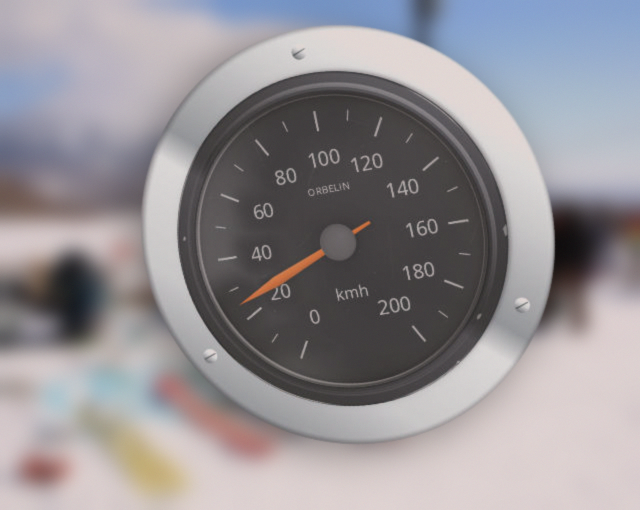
25 km/h
